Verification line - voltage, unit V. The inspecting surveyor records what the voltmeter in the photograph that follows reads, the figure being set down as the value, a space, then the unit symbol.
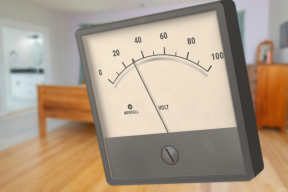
30 V
